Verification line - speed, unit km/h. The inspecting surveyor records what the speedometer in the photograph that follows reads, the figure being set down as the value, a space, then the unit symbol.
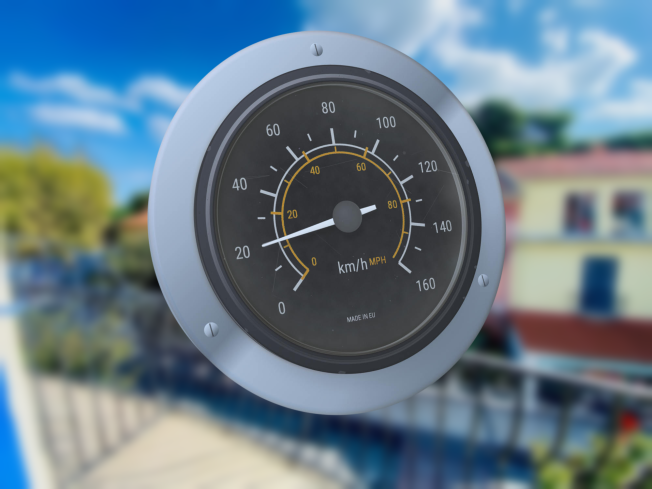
20 km/h
